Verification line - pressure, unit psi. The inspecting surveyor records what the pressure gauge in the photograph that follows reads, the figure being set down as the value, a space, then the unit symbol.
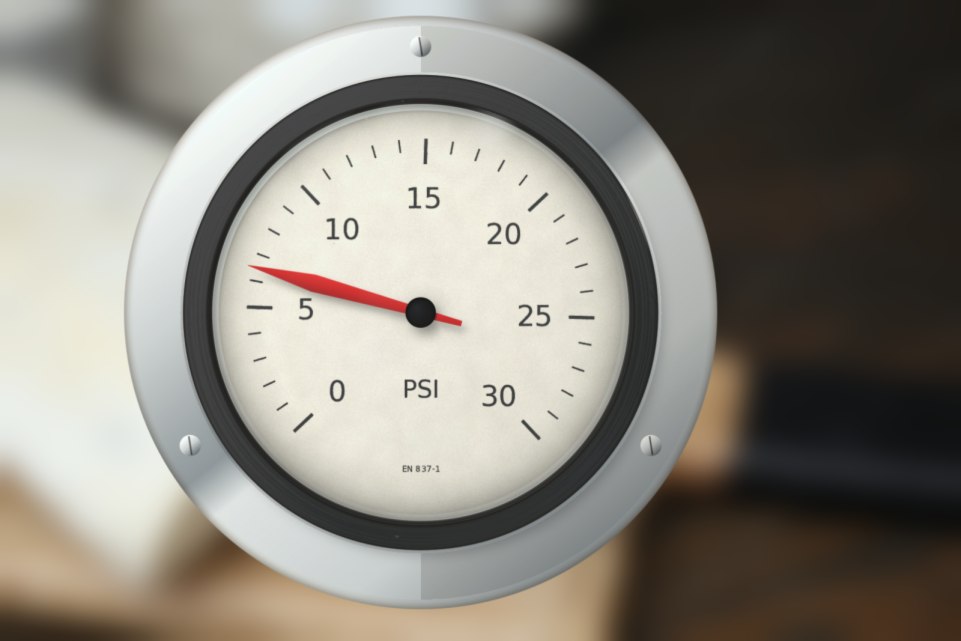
6.5 psi
